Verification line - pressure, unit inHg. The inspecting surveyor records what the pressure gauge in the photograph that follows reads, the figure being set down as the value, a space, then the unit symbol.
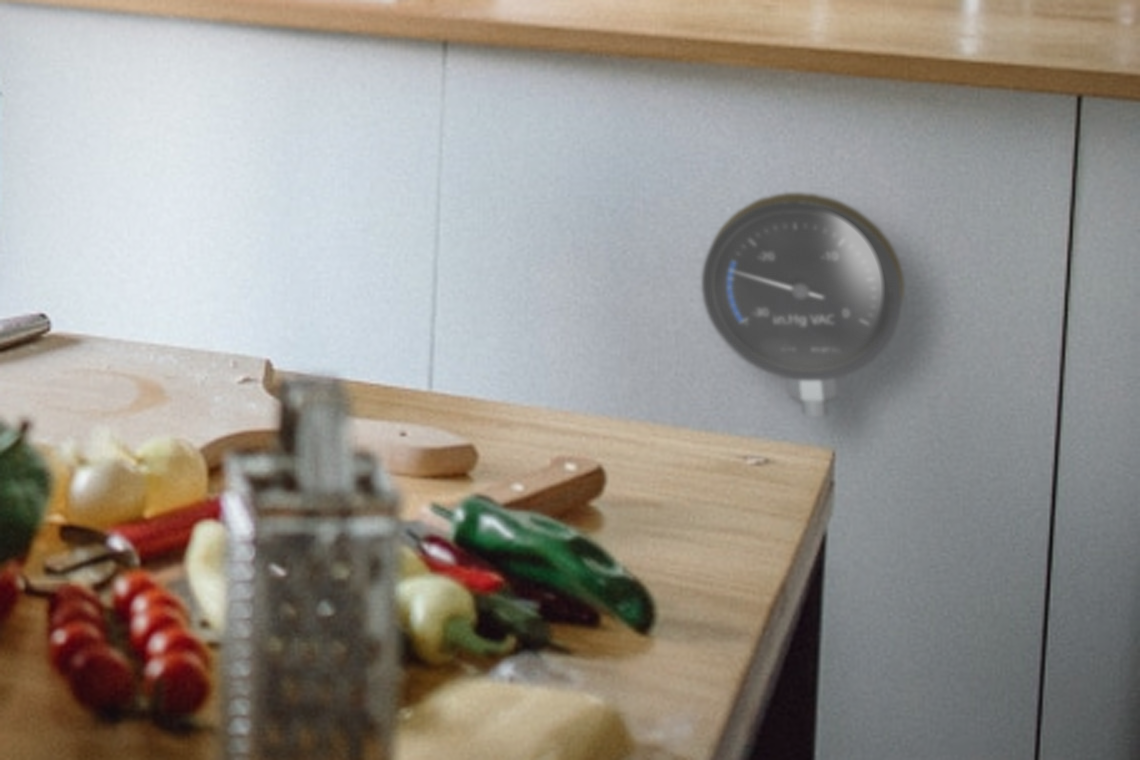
-24 inHg
